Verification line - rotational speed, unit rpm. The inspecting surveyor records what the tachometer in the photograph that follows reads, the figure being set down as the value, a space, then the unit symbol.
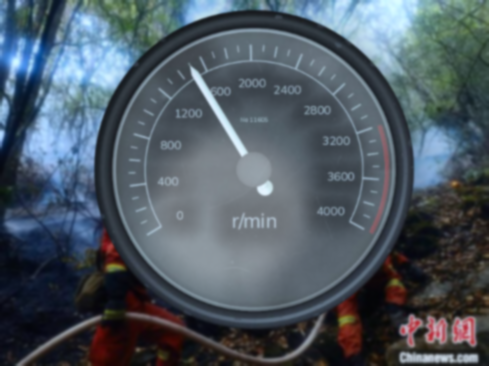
1500 rpm
